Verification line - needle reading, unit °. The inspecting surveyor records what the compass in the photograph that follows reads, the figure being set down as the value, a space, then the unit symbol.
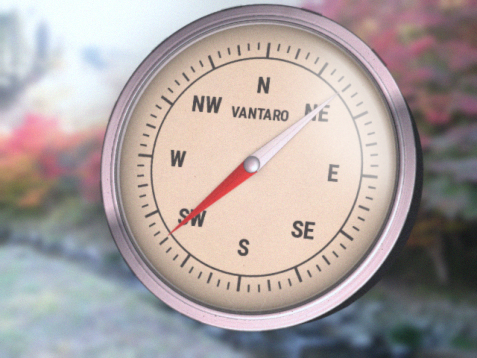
225 °
